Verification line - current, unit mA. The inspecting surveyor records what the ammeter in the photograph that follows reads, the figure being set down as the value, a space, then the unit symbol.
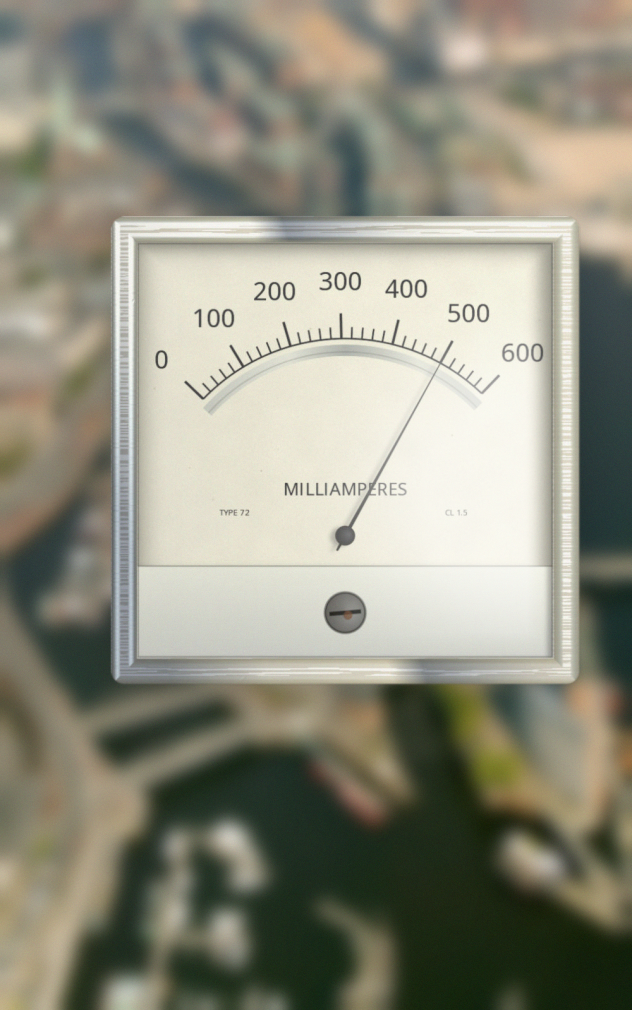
500 mA
